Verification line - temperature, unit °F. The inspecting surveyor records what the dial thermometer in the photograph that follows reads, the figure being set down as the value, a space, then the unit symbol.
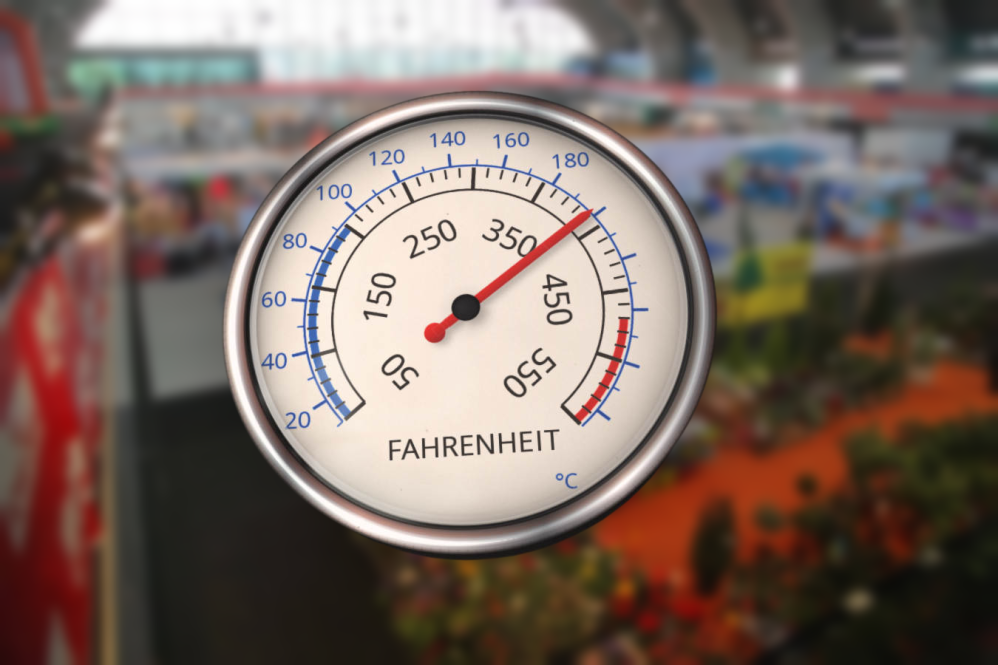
390 °F
